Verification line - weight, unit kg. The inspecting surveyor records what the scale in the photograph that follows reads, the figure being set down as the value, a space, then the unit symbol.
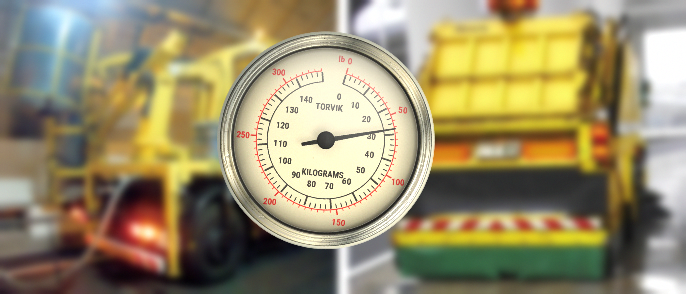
28 kg
